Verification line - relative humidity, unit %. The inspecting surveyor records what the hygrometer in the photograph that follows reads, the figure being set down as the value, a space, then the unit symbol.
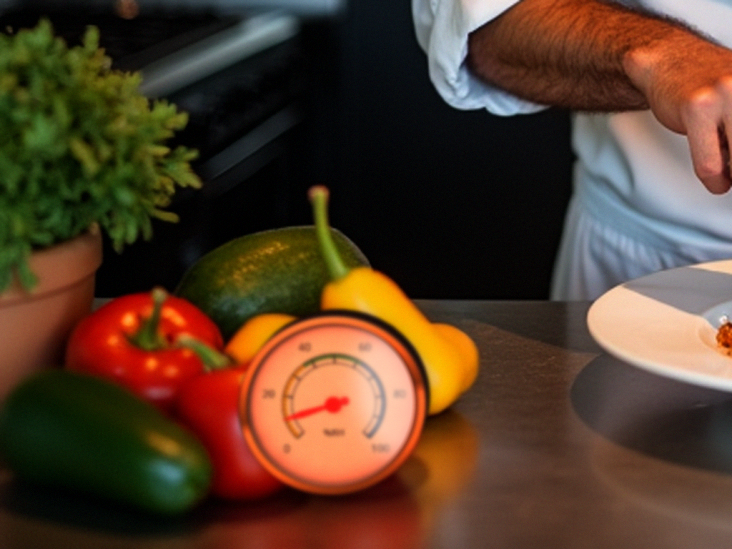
10 %
